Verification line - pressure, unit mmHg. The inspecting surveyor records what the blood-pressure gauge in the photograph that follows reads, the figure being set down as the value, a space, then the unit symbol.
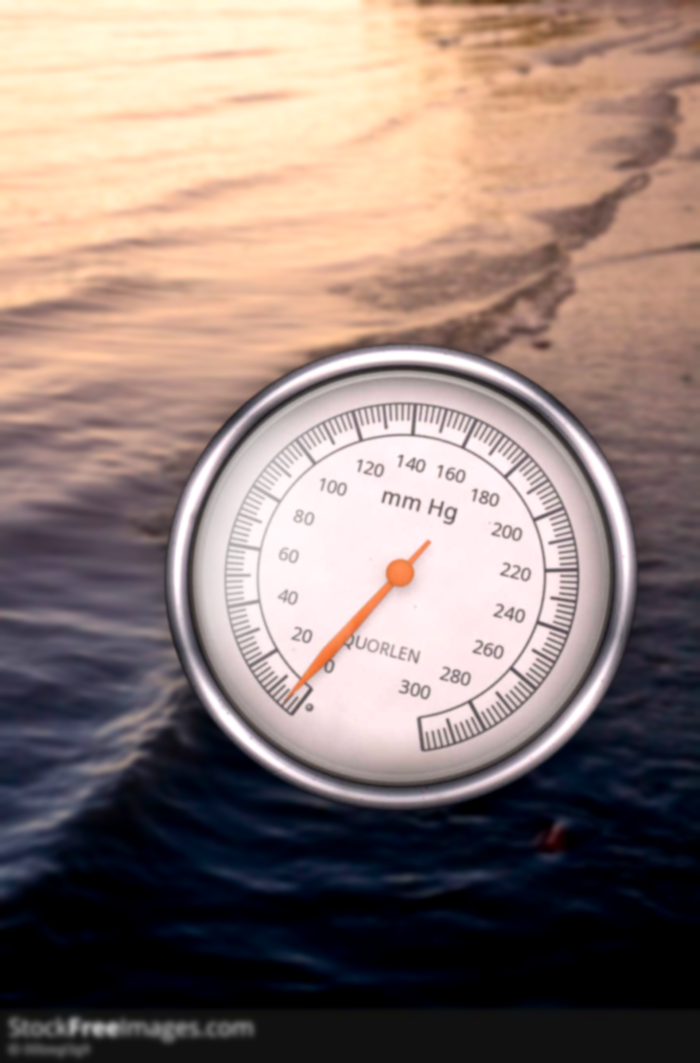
4 mmHg
